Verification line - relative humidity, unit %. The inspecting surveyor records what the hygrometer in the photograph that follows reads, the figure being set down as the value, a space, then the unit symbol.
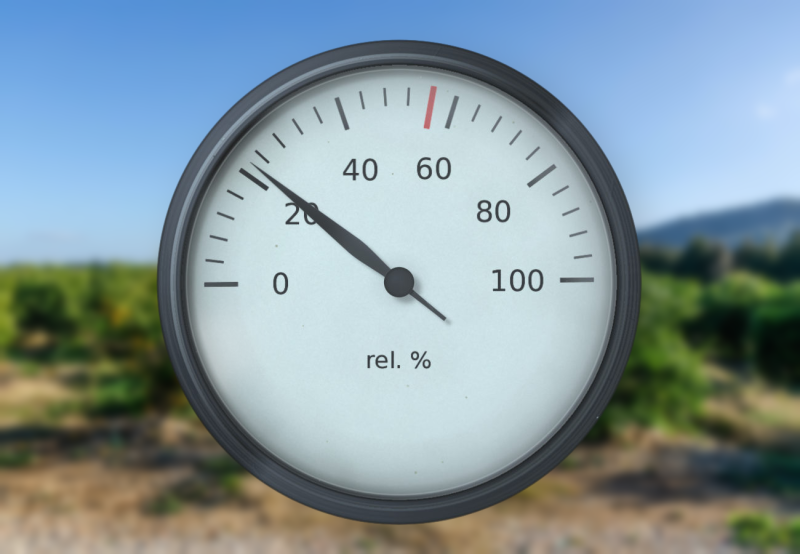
22 %
